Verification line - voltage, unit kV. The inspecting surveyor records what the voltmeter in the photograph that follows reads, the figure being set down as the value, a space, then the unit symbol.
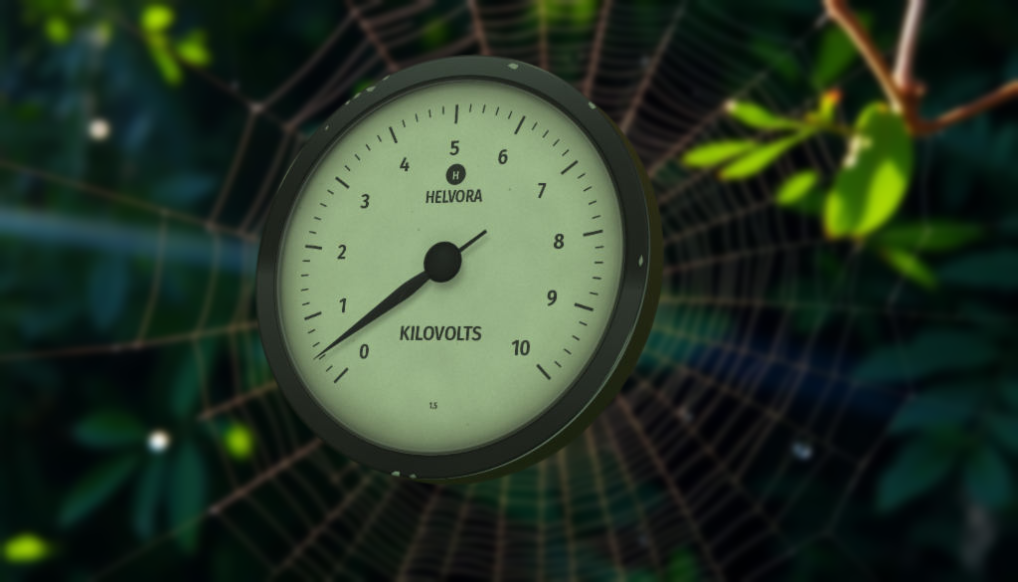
0.4 kV
